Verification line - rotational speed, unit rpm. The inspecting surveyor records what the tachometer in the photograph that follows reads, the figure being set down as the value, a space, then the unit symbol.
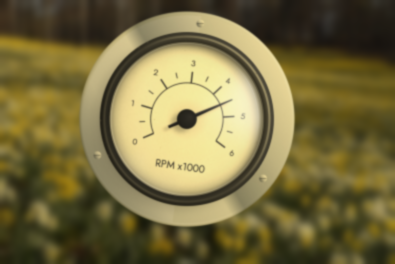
4500 rpm
